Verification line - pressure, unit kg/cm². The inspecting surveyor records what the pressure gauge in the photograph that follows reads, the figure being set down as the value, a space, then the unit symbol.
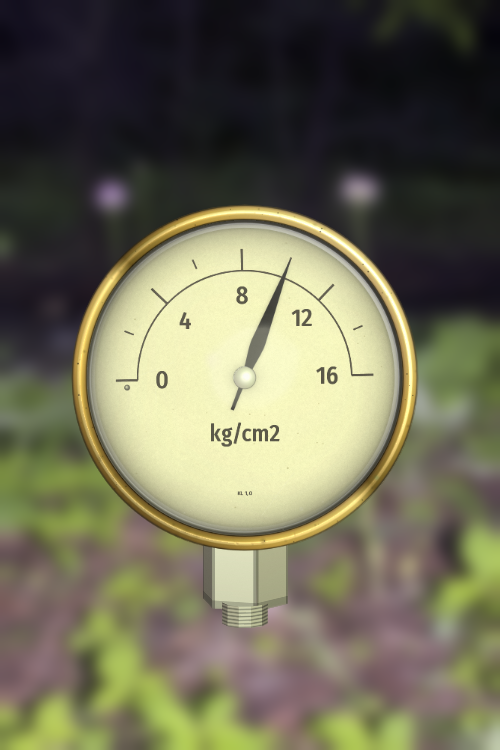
10 kg/cm²
